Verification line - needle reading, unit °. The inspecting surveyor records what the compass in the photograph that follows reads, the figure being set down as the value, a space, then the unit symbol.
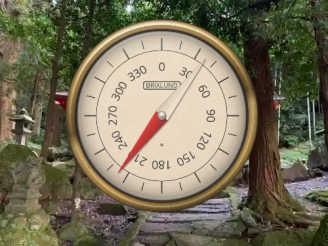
217.5 °
